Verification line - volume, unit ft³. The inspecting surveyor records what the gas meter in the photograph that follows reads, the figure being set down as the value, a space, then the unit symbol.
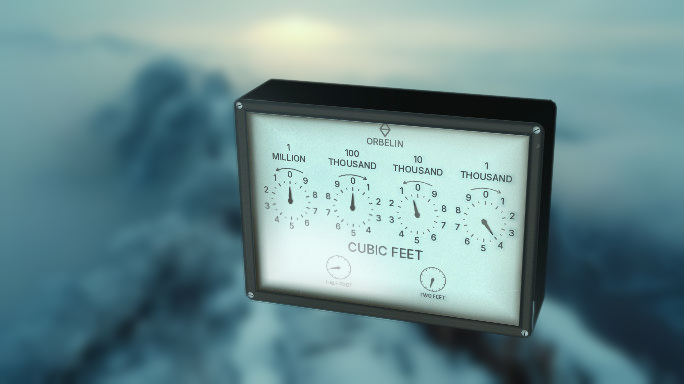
400 ft³
